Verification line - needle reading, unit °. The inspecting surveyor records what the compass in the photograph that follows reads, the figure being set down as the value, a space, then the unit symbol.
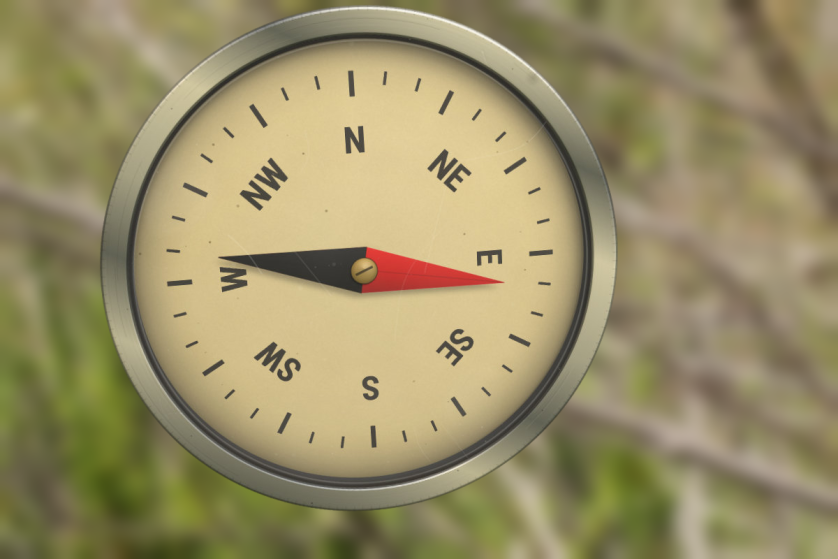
100 °
